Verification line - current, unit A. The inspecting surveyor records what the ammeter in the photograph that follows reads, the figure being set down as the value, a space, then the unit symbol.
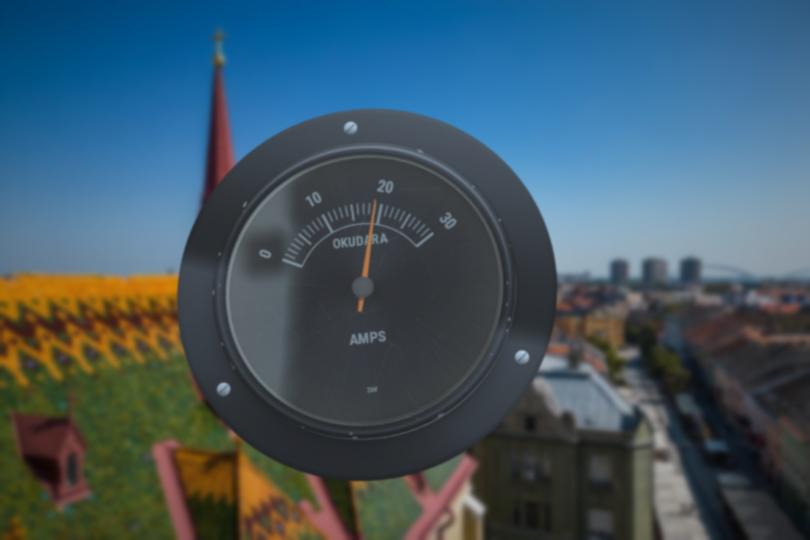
19 A
